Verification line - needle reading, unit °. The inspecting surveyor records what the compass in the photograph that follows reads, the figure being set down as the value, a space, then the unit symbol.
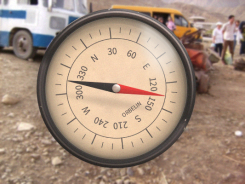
135 °
